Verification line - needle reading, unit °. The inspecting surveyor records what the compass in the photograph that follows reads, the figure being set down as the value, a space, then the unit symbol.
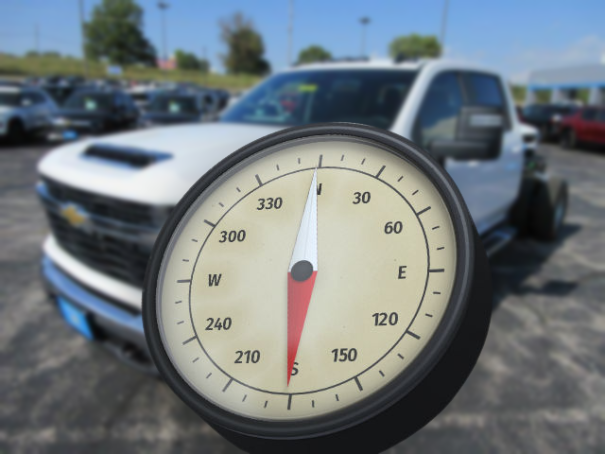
180 °
